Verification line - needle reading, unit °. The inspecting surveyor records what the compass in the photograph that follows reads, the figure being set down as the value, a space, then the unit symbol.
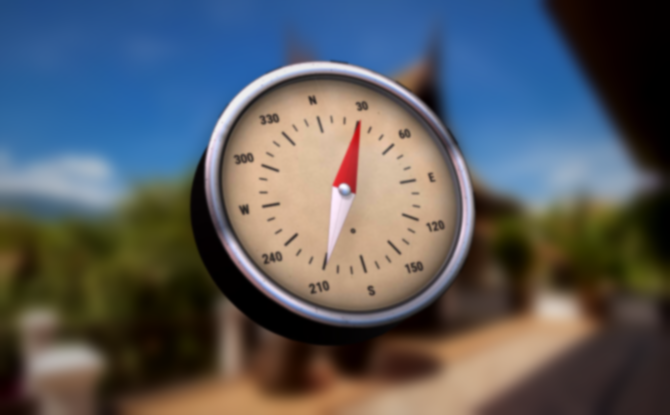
30 °
